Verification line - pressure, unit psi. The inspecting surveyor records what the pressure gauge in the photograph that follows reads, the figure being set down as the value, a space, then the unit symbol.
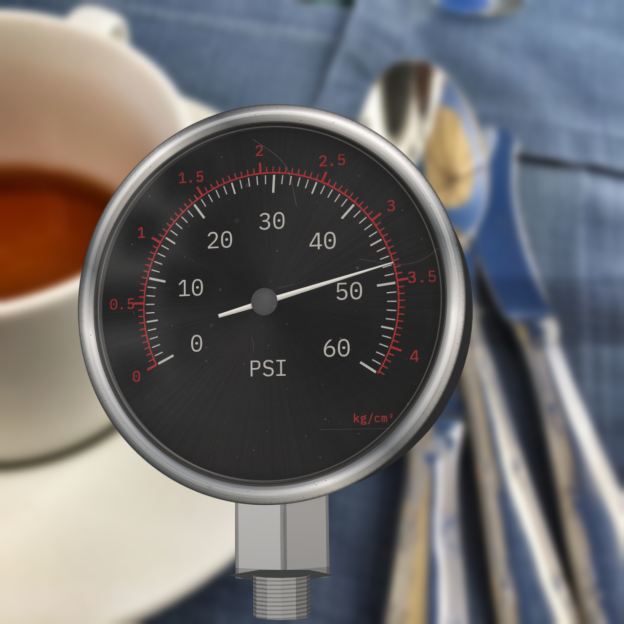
48 psi
